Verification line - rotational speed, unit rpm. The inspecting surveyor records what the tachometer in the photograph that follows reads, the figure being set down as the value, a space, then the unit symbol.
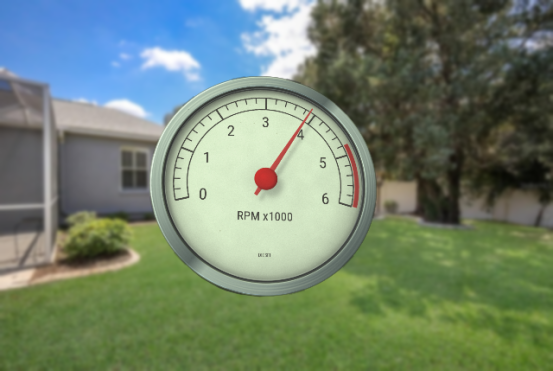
3900 rpm
